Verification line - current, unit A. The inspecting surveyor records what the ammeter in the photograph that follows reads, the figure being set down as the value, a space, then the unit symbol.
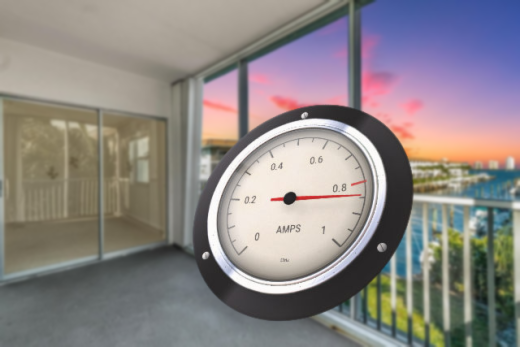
0.85 A
